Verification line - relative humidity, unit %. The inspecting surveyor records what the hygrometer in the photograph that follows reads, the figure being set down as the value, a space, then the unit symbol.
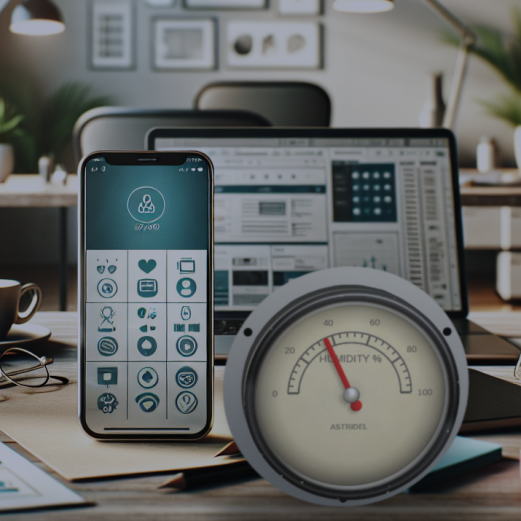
36 %
